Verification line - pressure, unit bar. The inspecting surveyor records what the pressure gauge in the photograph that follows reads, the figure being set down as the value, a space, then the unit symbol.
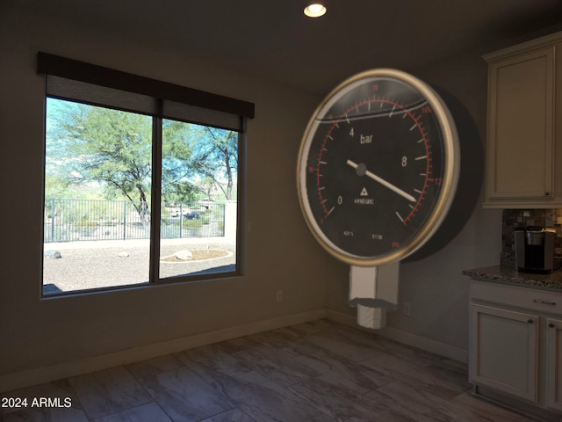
9.25 bar
